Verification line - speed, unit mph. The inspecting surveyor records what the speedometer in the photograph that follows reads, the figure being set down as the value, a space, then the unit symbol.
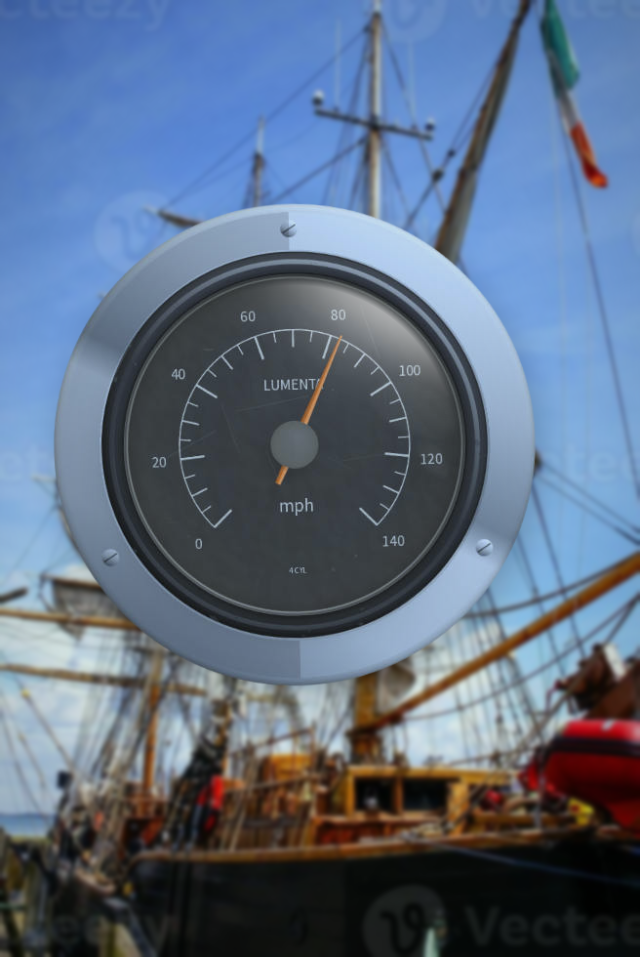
82.5 mph
